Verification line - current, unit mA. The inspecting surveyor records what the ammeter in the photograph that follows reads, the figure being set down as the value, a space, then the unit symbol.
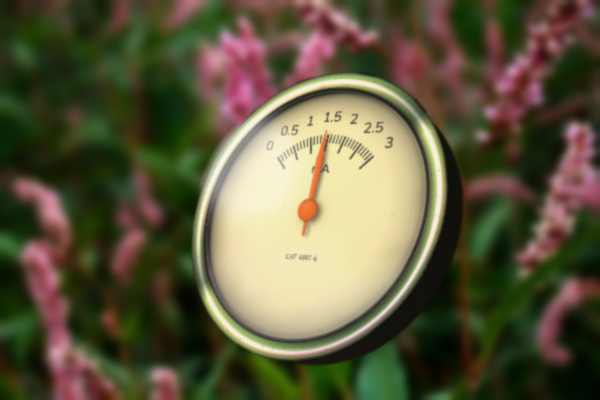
1.5 mA
